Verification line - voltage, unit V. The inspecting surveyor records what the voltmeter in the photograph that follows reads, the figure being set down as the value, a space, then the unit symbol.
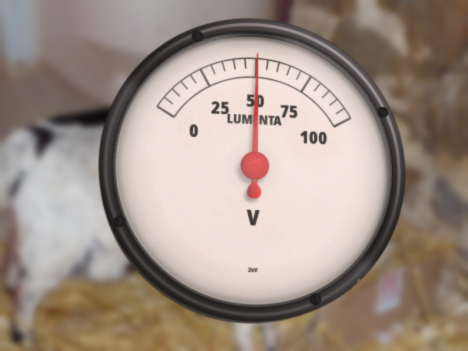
50 V
